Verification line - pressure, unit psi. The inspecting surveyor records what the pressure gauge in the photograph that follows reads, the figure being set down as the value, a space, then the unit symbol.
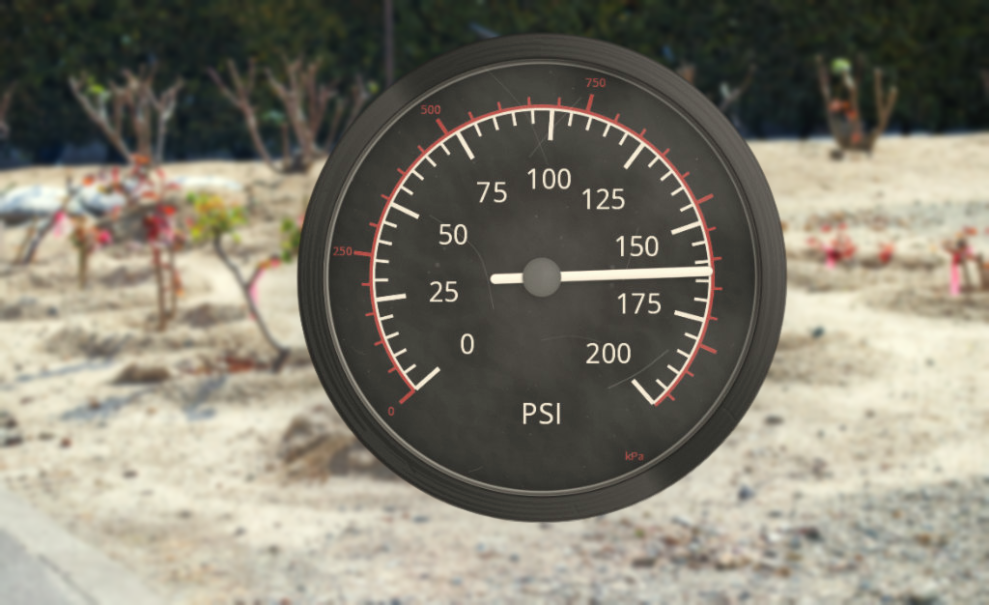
162.5 psi
